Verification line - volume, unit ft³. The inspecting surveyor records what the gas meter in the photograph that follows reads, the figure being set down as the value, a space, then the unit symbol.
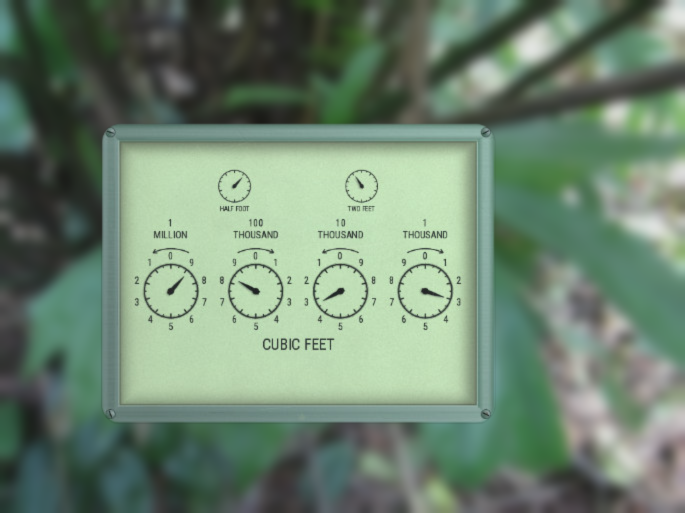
883300 ft³
